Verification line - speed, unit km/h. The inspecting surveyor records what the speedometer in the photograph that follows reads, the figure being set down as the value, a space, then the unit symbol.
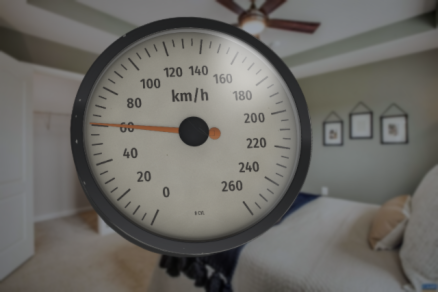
60 km/h
